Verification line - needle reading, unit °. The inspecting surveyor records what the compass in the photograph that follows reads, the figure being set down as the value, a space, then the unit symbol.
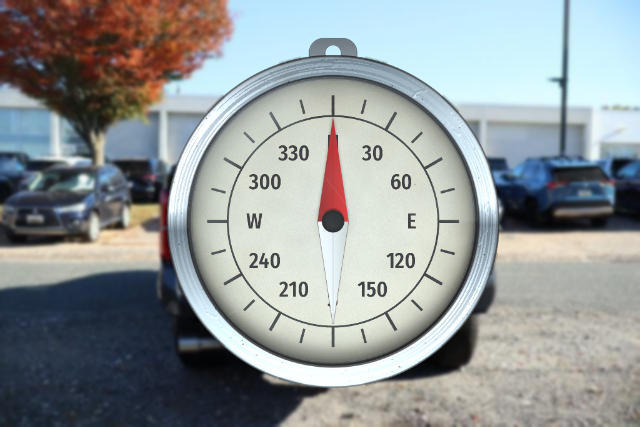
0 °
